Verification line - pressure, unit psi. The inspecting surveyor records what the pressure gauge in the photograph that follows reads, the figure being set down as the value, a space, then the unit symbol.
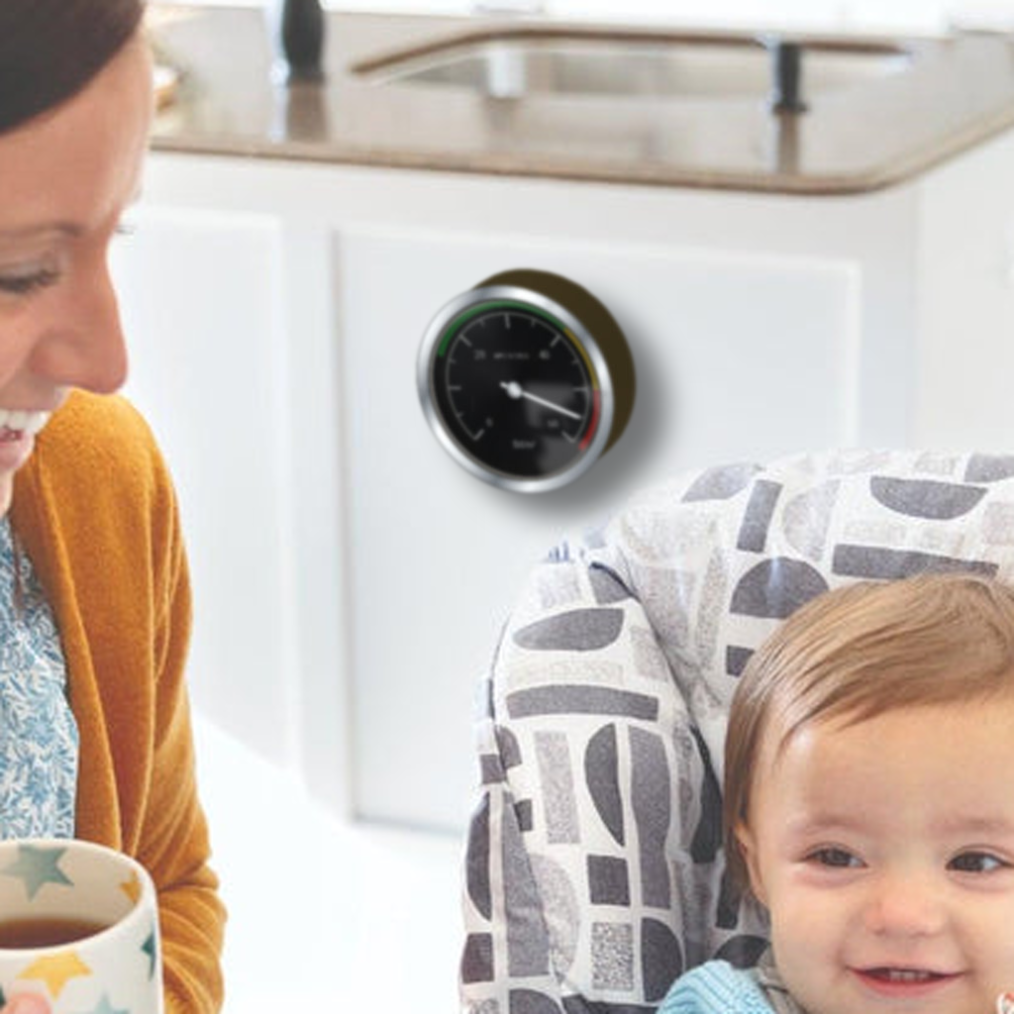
55 psi
